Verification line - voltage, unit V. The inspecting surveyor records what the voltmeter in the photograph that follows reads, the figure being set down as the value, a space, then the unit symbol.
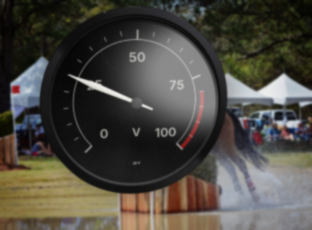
25 V
